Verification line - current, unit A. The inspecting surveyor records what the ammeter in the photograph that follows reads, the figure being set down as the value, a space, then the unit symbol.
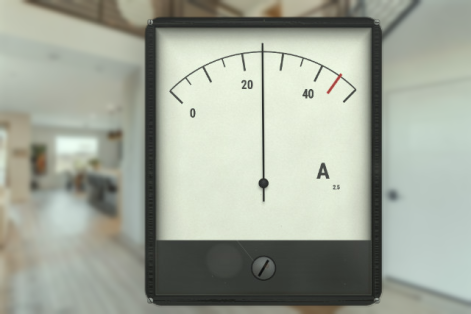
25 A
